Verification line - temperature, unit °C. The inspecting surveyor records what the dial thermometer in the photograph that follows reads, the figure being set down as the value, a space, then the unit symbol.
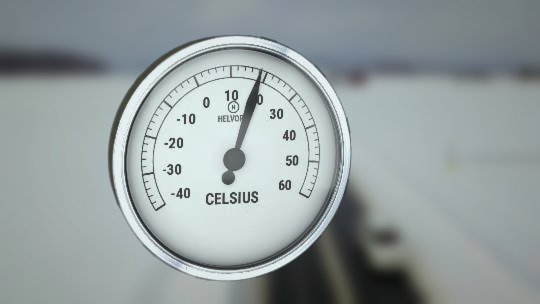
18 °C
